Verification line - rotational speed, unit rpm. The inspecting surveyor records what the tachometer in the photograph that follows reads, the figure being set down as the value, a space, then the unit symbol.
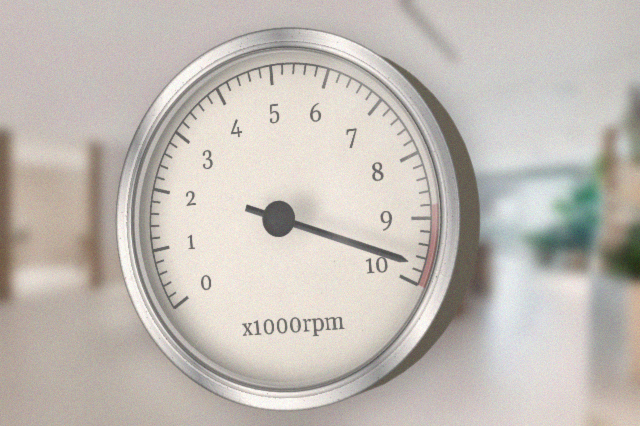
9700 rpm
